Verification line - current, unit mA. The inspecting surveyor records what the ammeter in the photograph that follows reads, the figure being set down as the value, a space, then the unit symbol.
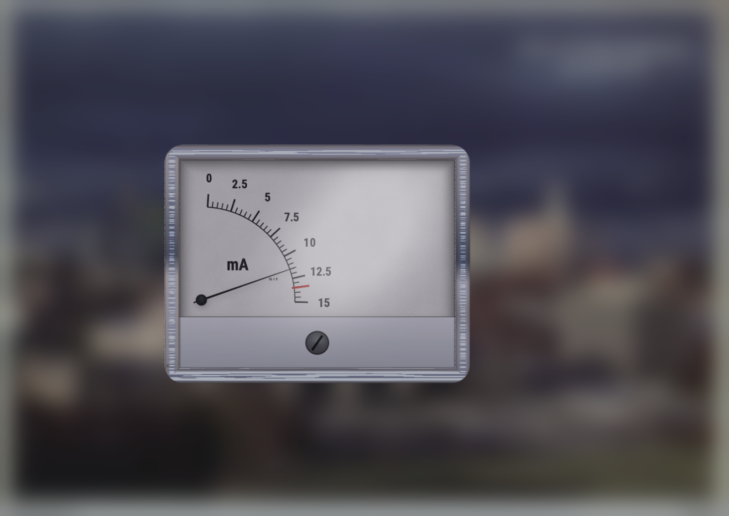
11.5 mA
